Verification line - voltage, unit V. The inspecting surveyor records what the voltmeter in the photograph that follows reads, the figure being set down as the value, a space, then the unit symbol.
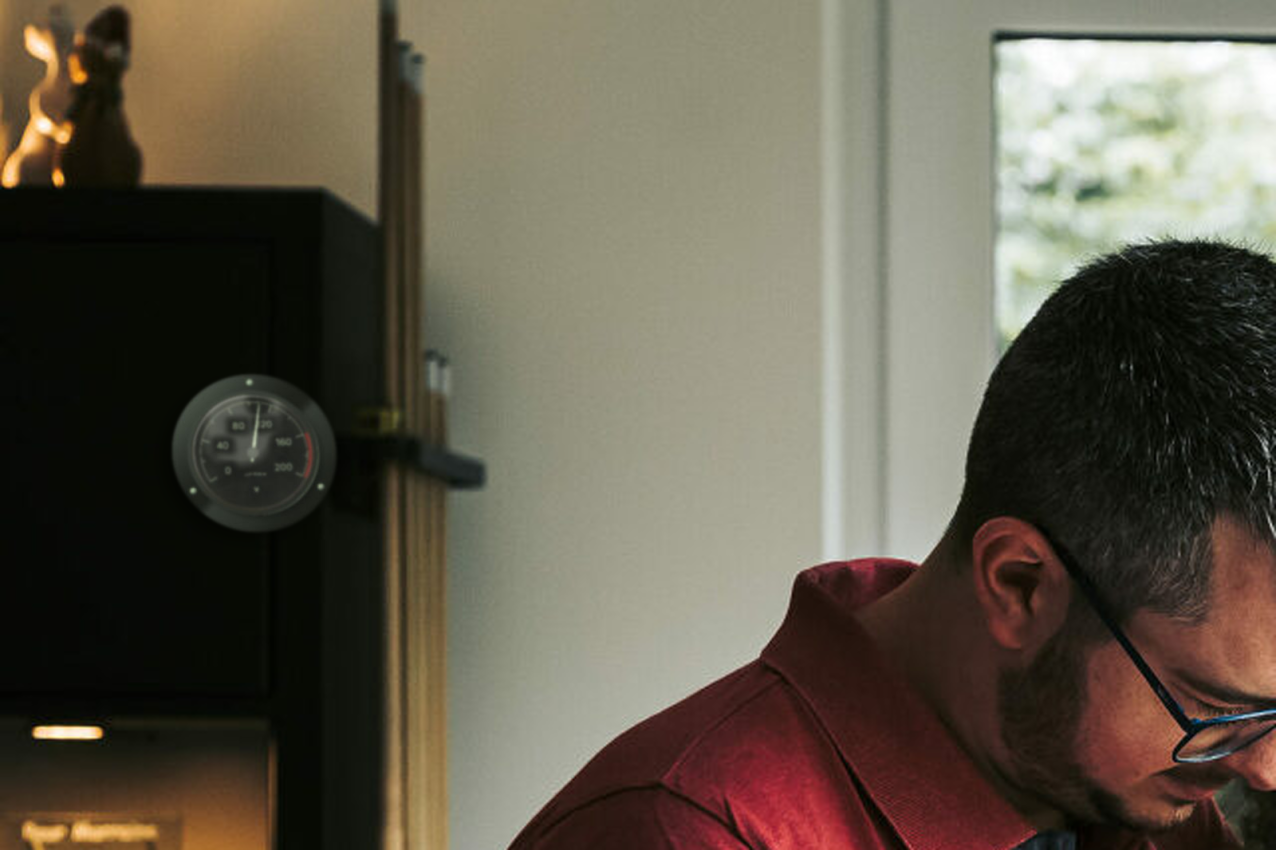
110 V
